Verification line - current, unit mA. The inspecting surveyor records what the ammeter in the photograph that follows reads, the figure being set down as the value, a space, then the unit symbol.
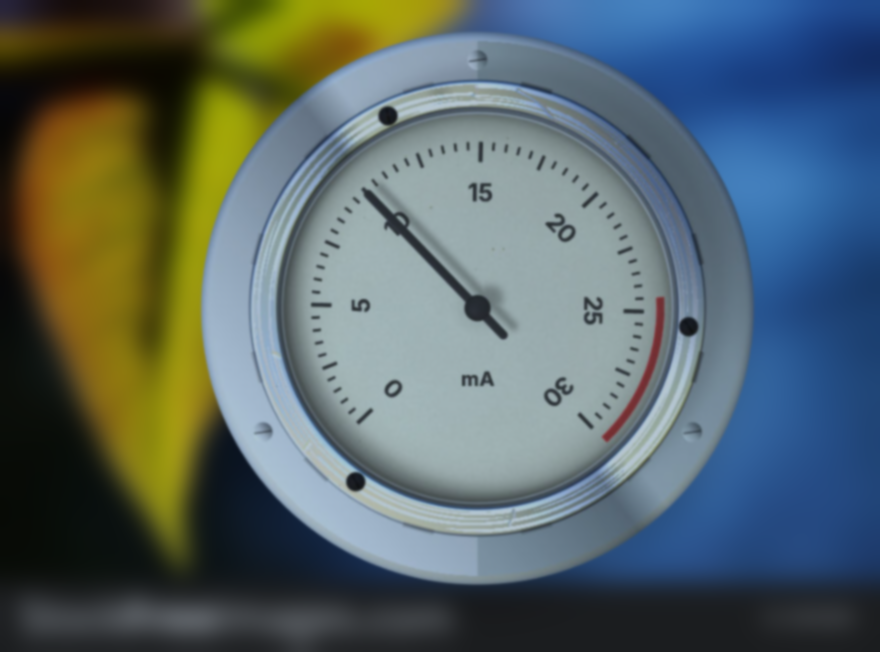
10 mA
